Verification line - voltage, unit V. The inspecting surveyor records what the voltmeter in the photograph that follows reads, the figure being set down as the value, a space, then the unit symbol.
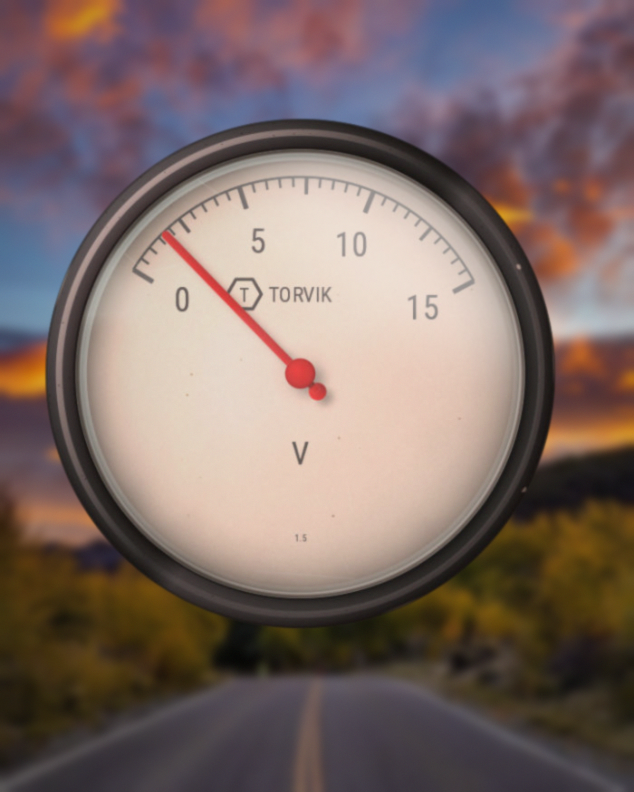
1.75 V
